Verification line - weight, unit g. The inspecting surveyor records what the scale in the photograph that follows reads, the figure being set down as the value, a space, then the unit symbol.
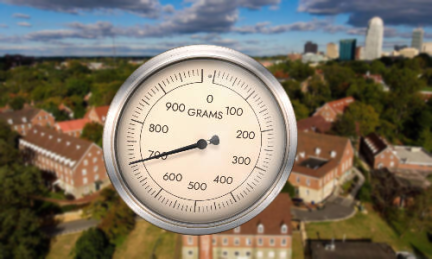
700 g
